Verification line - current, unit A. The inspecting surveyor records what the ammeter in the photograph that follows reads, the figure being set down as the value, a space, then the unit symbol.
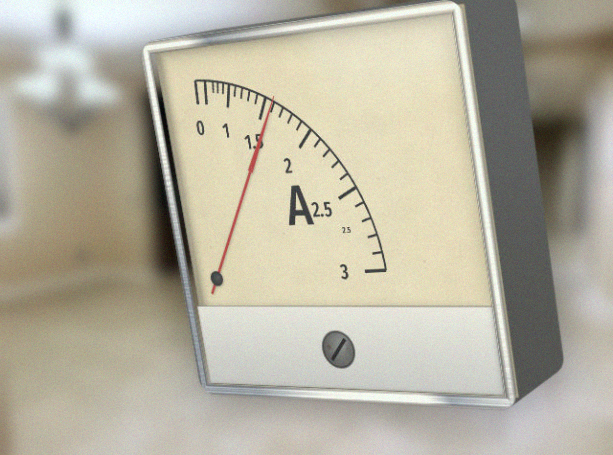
1.6 A
